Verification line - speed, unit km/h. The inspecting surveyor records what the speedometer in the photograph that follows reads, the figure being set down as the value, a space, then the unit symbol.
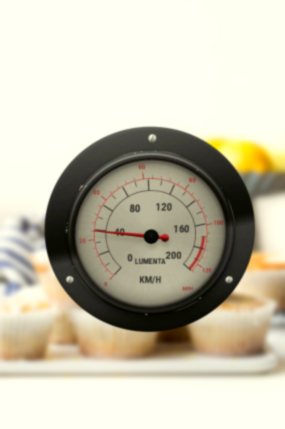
40 km/h
